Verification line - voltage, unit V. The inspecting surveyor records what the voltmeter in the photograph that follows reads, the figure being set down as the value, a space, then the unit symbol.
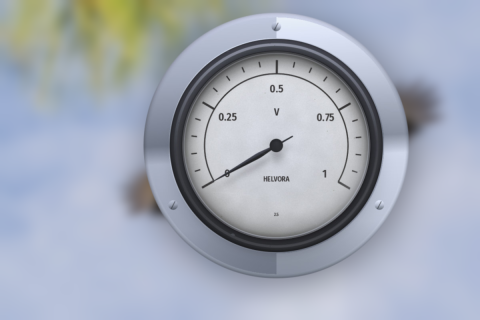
0 V
